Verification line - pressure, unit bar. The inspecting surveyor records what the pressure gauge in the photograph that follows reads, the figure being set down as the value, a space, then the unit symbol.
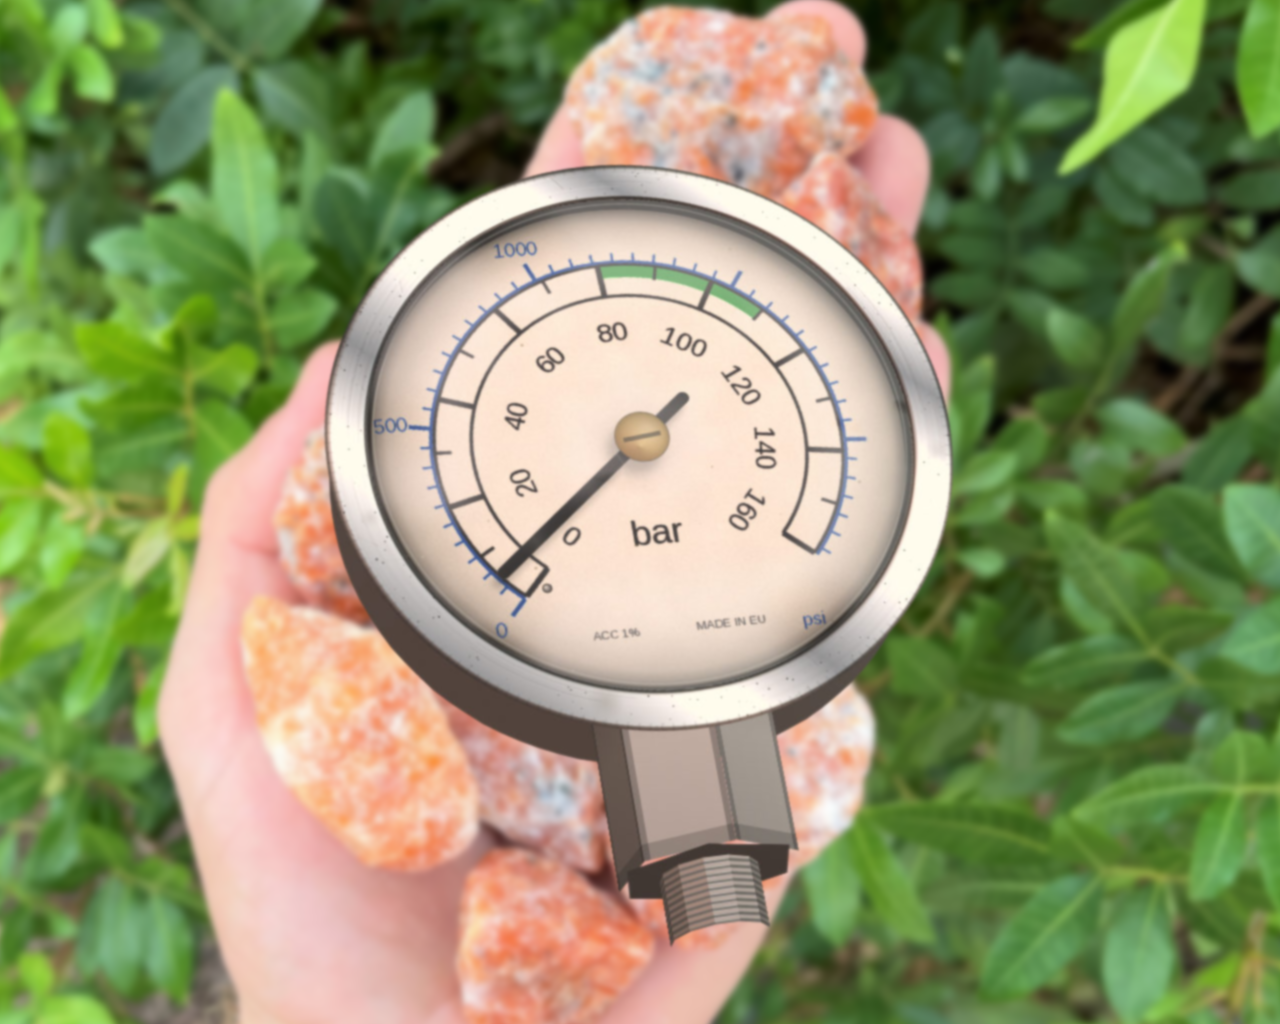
5 bar
